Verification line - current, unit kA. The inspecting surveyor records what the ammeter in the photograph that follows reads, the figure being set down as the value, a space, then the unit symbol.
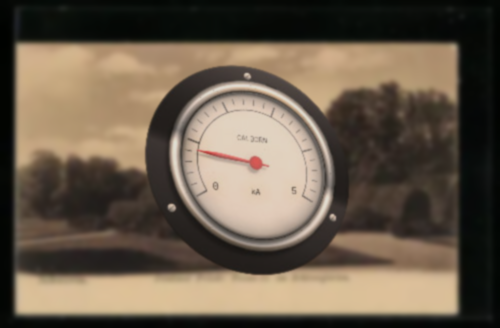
0.8 kA
